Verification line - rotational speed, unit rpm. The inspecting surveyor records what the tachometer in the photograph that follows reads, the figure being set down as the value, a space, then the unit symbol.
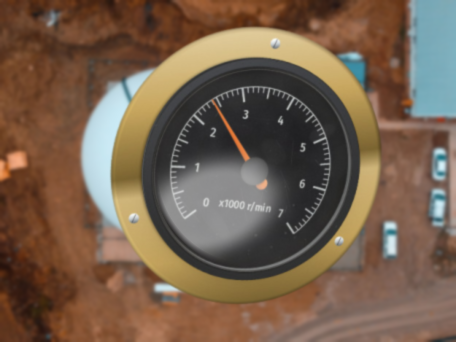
2400 rpm
